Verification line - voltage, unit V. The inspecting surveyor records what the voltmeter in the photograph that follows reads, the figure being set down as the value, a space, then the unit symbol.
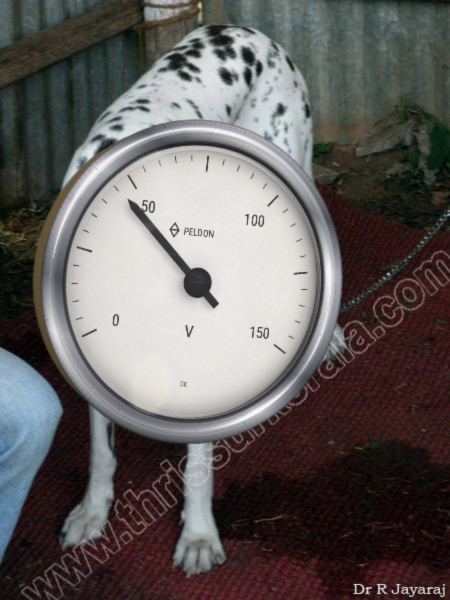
45 V
